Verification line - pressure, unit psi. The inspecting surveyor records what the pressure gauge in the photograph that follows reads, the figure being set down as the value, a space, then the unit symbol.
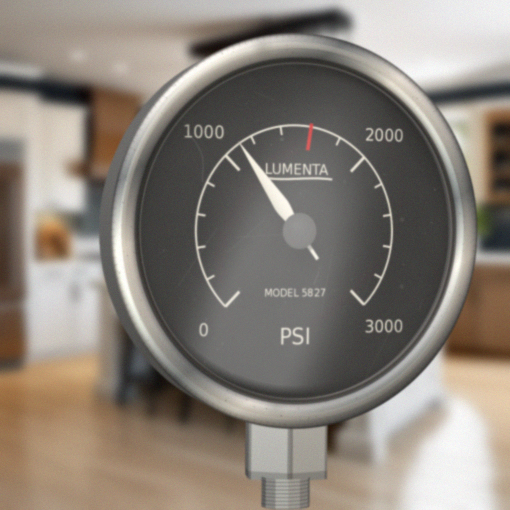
1100 psi
